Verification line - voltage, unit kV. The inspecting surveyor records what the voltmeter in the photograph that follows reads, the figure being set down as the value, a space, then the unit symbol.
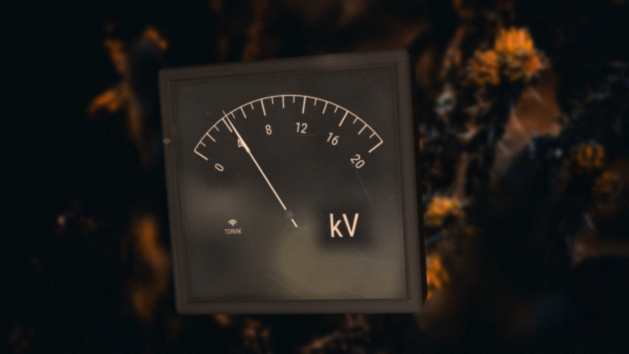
4.5 kV
